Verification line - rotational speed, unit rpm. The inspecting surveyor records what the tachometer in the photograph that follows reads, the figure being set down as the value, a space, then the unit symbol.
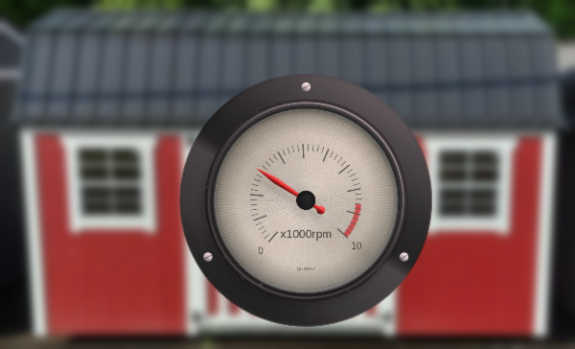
3000 rpm
